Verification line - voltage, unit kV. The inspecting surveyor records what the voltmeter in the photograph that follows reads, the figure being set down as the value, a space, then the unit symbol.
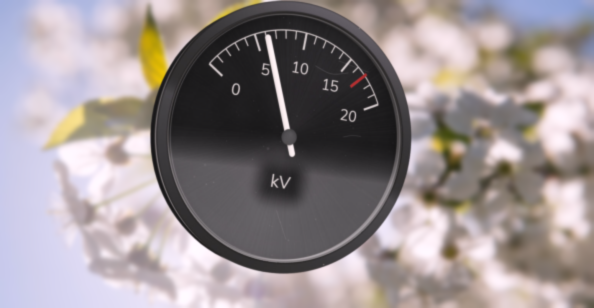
6 kV
